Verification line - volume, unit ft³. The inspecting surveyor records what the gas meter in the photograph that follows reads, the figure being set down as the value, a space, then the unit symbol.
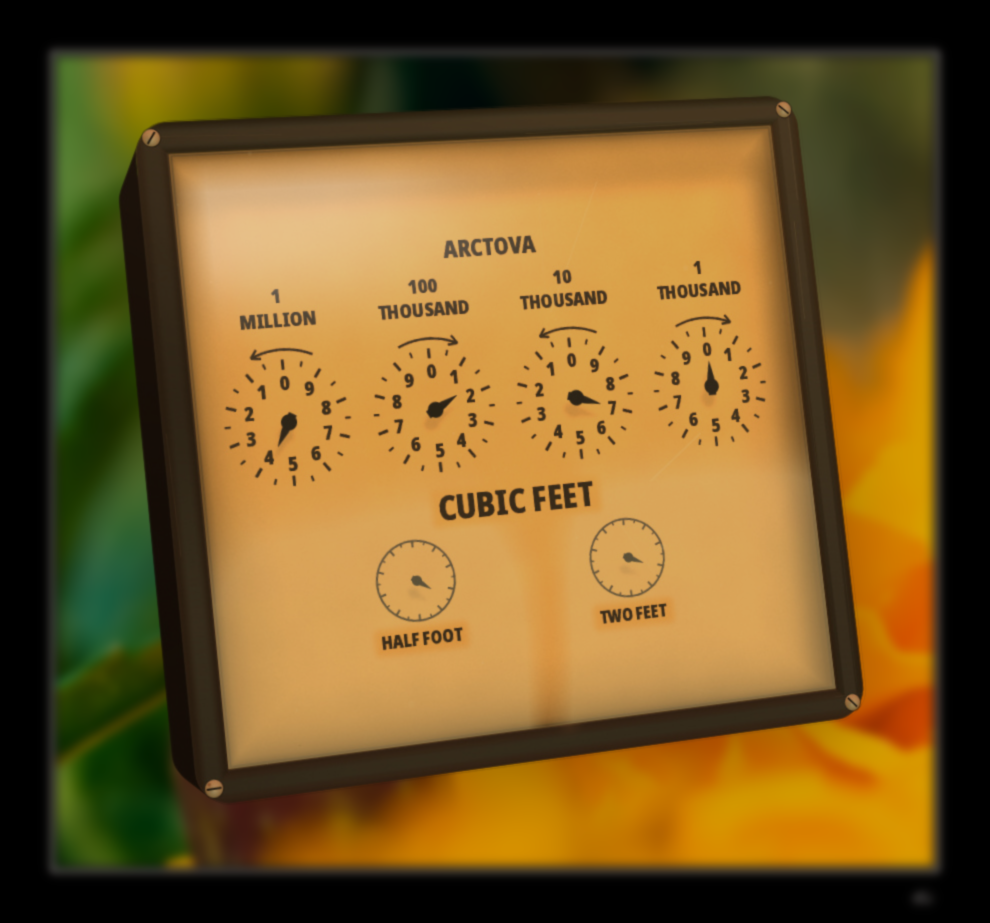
417000 ft³
